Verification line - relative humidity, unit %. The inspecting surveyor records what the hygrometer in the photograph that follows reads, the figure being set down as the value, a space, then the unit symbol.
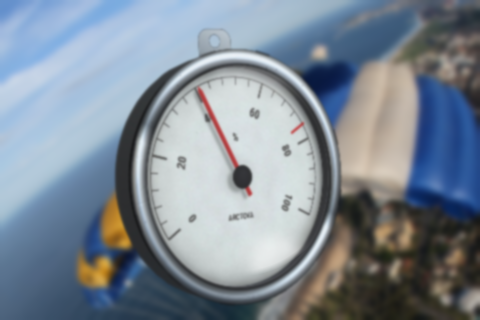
40 %
